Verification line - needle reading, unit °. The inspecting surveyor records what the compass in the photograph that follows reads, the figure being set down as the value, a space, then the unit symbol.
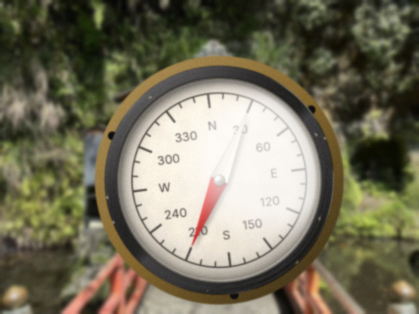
210 °
